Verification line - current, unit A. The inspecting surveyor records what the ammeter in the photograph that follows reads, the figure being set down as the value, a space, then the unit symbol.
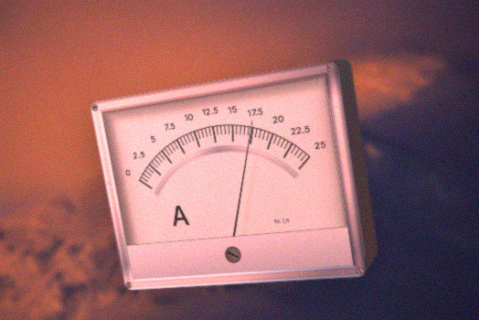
17.5 A
